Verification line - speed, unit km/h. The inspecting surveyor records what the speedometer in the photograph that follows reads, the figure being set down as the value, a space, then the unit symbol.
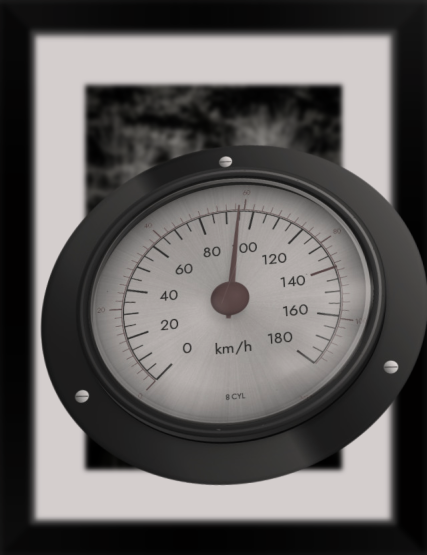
95 km/h
